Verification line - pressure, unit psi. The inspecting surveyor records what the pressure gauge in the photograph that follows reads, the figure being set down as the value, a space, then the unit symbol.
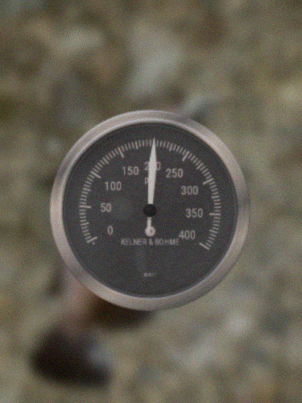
200 psi
